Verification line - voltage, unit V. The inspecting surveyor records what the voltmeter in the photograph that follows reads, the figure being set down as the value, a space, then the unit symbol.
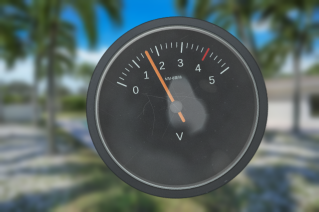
1.6 V
